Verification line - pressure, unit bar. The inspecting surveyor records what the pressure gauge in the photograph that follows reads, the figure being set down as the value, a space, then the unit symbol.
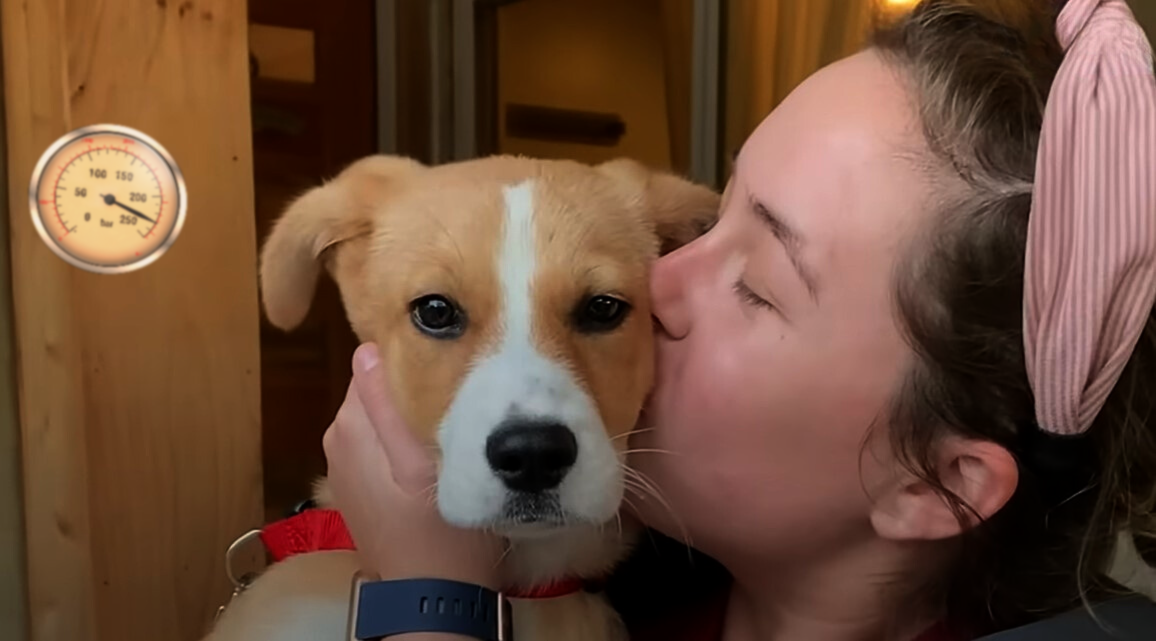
230 bar
